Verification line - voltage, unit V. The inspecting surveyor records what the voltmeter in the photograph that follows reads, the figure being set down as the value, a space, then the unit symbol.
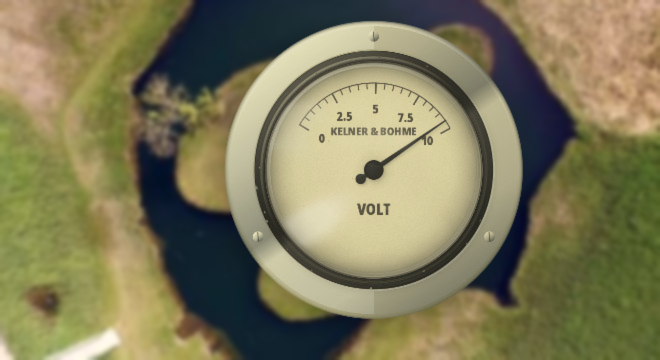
9.5 V
